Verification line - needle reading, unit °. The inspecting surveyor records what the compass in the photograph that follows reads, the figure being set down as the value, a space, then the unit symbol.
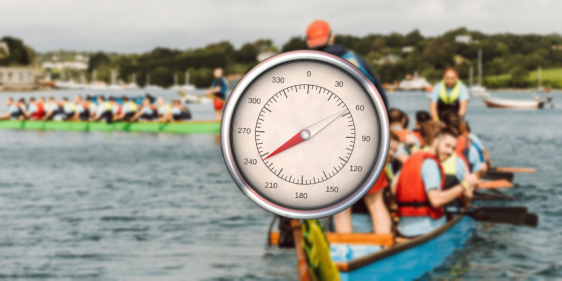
235 °
